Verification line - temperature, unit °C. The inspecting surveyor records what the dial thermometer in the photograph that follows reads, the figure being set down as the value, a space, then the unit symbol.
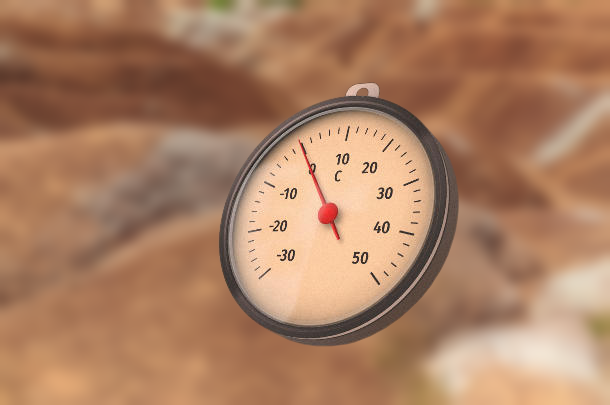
0 °C
